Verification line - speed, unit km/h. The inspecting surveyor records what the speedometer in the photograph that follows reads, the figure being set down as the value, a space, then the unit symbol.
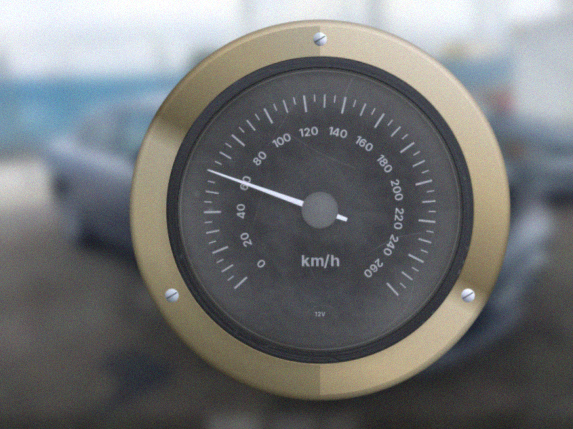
60 km/h
